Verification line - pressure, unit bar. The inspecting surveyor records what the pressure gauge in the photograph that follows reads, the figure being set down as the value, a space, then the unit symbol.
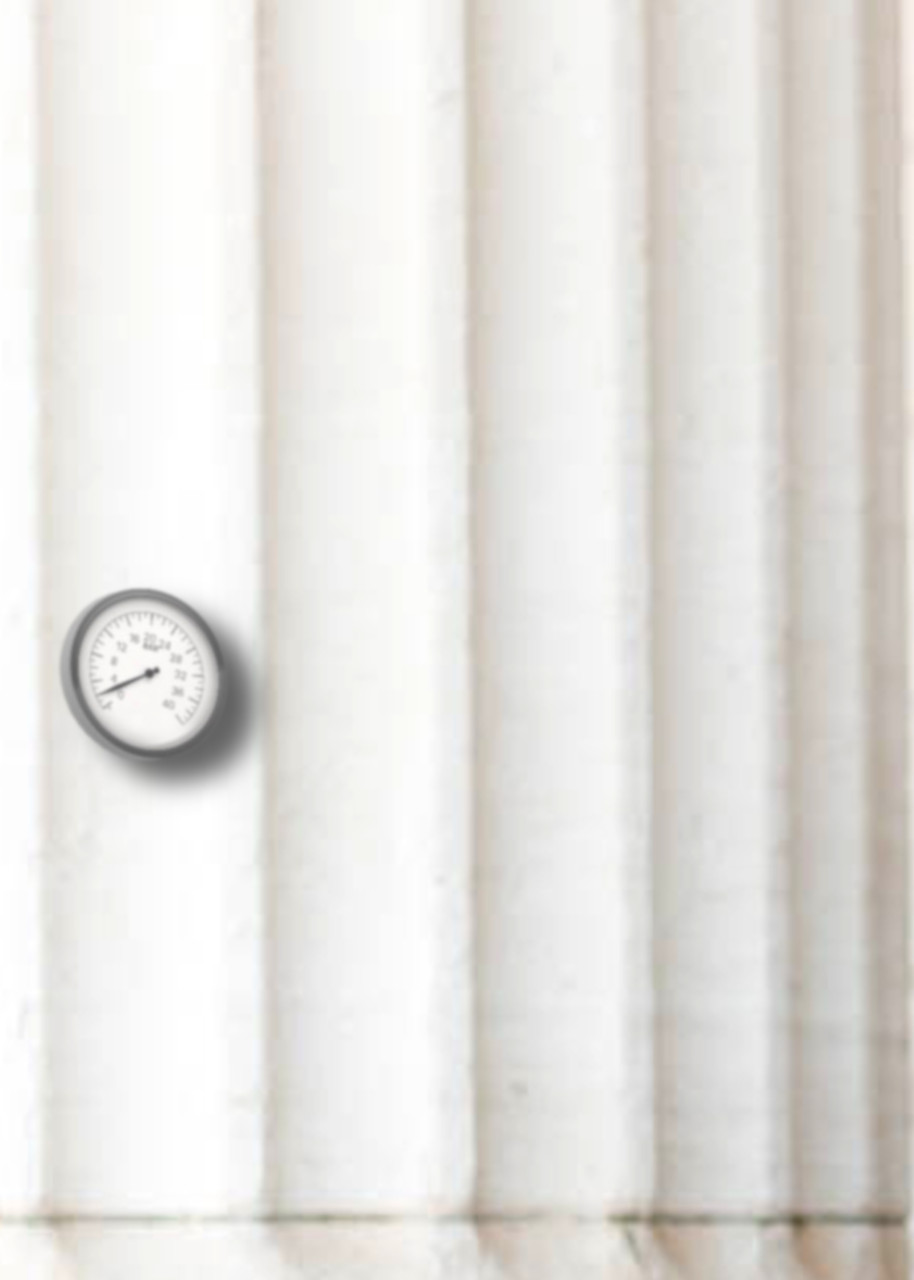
2 bar
